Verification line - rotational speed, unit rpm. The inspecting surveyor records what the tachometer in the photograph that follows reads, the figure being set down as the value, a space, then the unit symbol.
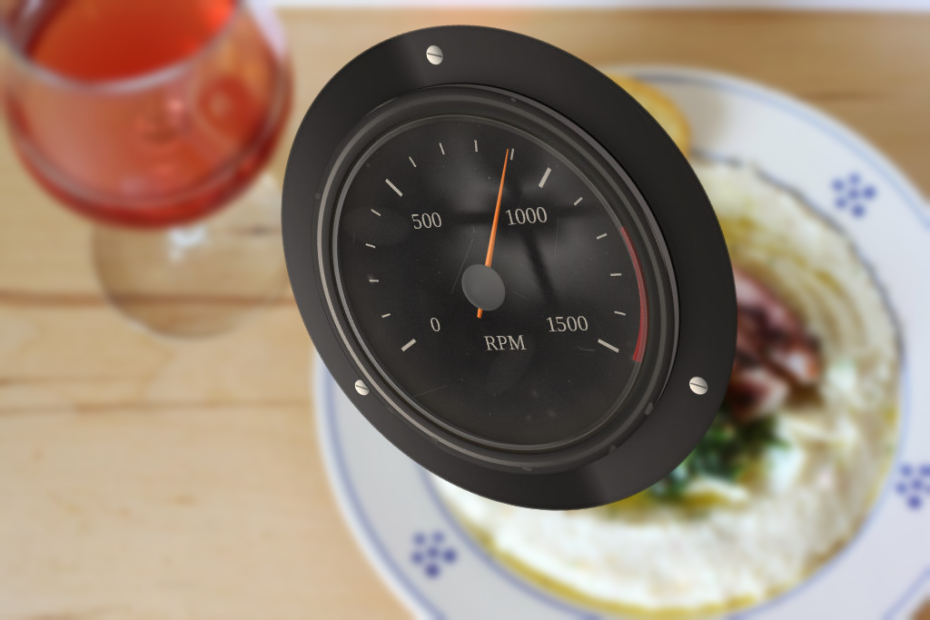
900 rpm
